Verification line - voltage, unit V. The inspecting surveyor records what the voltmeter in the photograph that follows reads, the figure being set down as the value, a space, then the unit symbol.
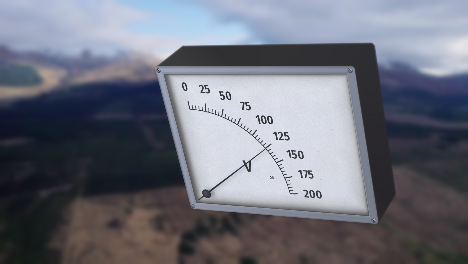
125 V
